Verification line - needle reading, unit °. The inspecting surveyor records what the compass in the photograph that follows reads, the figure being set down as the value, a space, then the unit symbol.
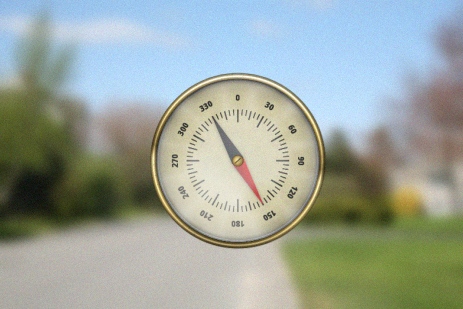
150 °
